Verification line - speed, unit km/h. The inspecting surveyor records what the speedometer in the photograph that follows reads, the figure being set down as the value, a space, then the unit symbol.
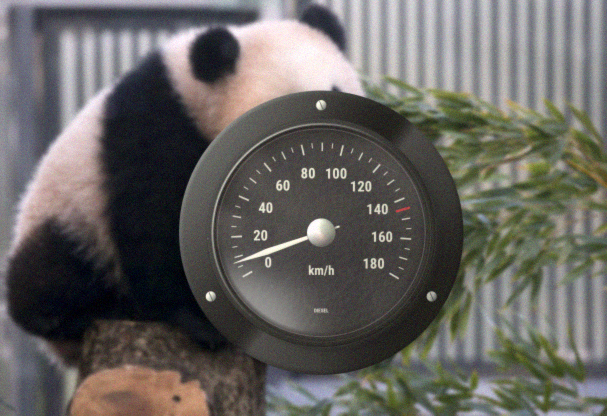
7.5 km/h
